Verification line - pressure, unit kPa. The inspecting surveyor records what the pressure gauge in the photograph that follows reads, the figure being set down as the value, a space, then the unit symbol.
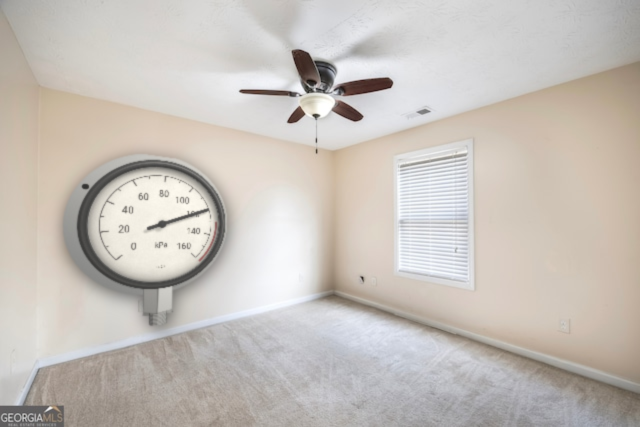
120 kPa
